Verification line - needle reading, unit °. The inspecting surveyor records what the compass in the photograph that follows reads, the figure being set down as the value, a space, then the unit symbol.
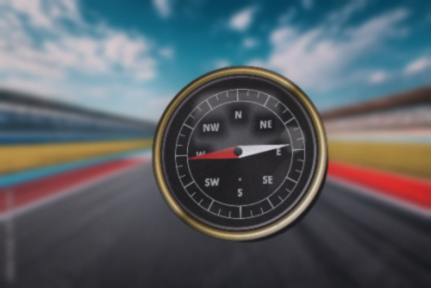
265 °
